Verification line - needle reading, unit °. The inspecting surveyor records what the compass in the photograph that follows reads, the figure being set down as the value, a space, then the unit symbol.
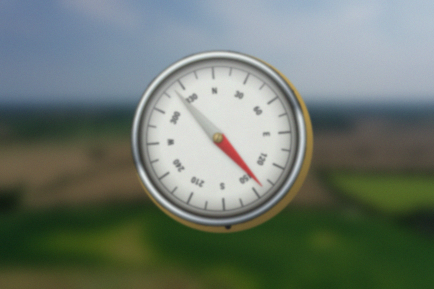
142.5 °
